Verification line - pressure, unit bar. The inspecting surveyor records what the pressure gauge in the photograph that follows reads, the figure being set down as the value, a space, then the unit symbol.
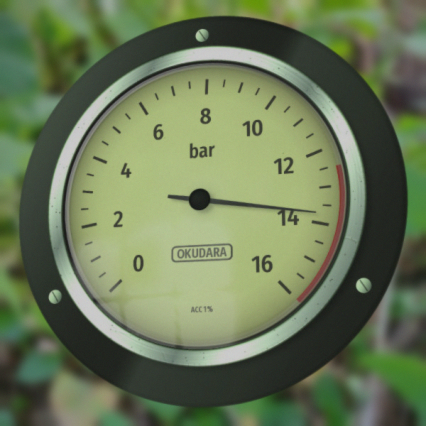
13.75 bar
